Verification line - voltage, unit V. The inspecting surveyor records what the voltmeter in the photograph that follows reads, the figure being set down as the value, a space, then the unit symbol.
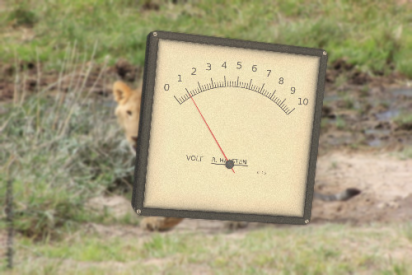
1 V
